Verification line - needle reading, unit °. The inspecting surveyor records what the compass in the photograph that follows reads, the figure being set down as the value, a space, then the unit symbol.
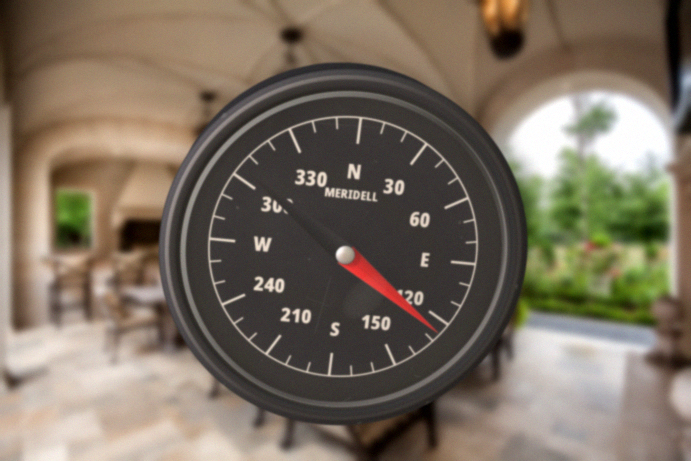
125 °
